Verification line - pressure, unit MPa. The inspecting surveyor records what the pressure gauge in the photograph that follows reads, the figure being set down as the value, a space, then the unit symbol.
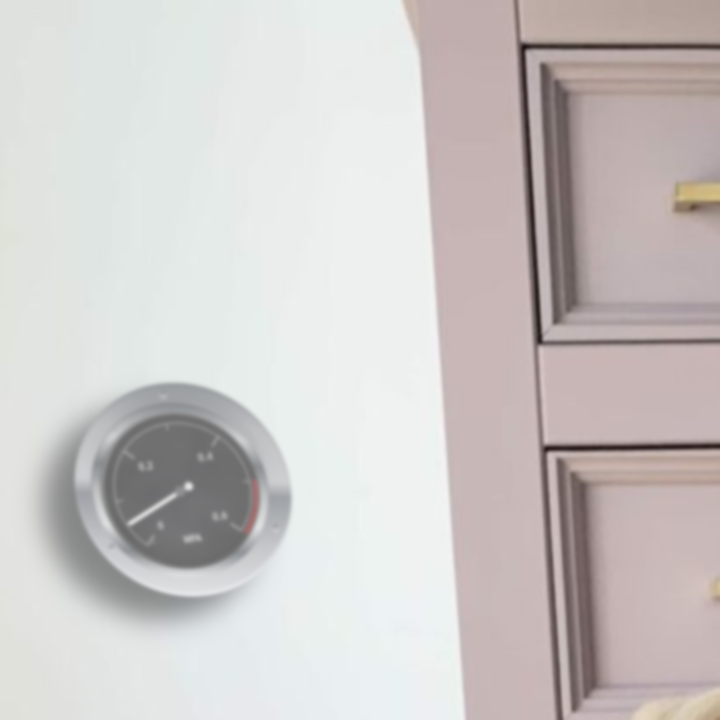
0.05 MPa
